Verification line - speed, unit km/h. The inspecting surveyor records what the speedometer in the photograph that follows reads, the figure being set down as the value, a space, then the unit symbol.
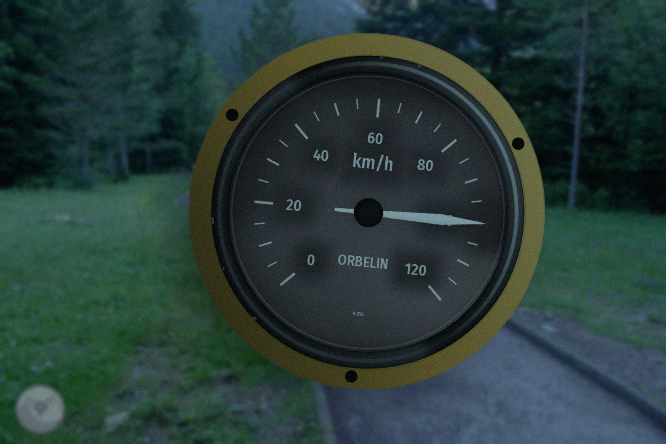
100 km/h
